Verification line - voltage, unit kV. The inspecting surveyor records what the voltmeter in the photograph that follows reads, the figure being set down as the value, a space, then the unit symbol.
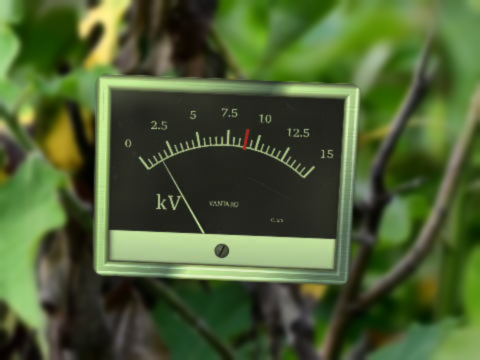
1.5 kV
